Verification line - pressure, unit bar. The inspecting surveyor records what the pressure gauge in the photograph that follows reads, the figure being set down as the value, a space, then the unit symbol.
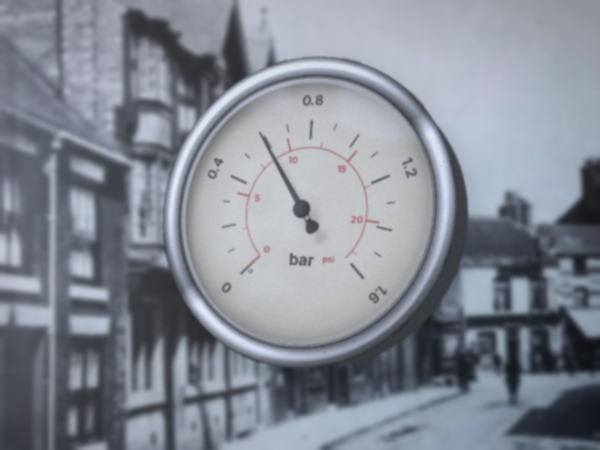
0.6 bar
